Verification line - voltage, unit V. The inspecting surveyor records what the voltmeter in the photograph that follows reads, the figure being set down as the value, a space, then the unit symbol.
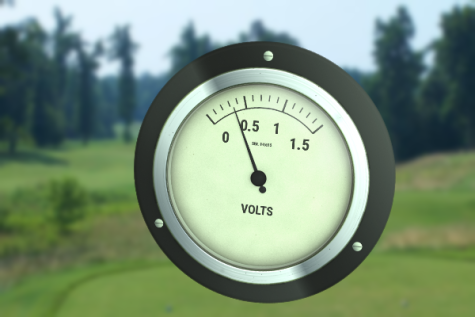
0.35 V
